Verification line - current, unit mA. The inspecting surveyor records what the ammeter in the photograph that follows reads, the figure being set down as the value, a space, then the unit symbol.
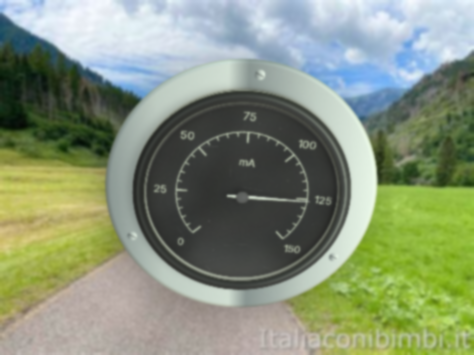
125 mA
